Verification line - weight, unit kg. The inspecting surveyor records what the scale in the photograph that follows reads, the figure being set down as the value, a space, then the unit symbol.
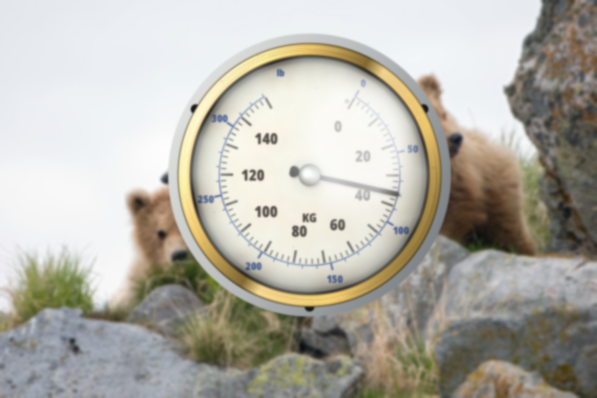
36 kg
